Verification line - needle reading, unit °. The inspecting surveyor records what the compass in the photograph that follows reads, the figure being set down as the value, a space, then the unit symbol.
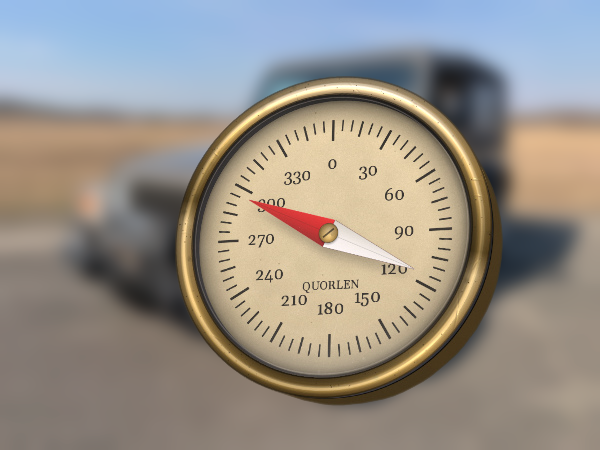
295 °
